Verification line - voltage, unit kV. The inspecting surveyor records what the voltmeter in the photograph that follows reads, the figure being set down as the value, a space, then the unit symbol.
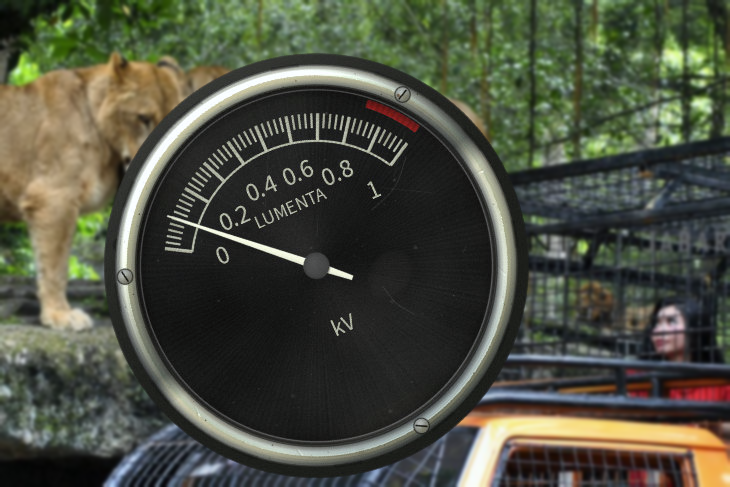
0.1 kV
